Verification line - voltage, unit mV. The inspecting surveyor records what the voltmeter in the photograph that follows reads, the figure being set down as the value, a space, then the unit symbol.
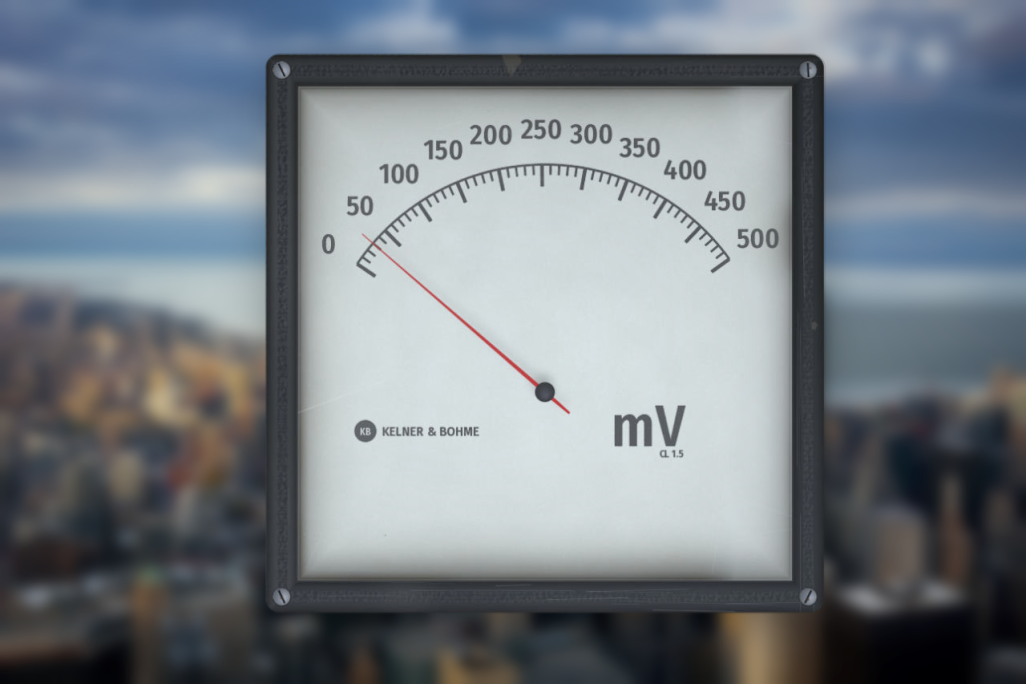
30 mV
